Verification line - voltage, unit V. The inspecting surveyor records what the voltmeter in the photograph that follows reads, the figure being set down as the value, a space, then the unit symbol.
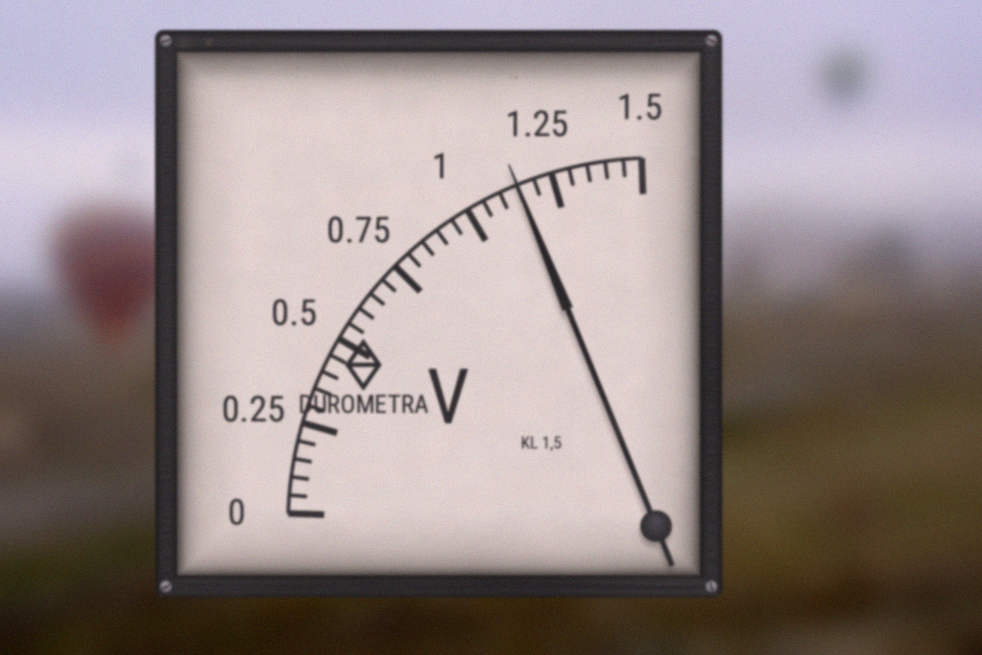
1.15 V
